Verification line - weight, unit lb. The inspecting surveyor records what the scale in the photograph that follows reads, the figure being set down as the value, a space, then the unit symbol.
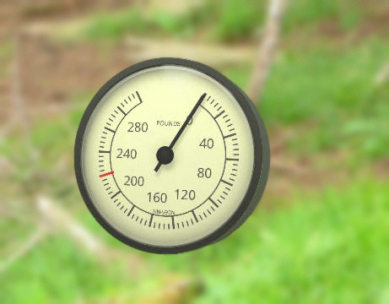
0 lb
